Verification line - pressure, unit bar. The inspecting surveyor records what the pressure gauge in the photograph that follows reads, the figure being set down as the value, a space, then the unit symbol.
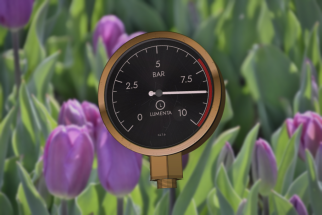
8.5 bar
